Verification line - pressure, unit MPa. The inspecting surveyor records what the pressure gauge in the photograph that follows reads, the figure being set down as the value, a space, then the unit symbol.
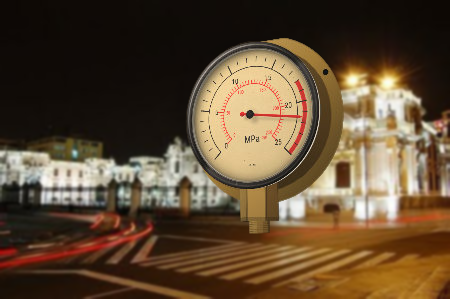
21.5 MPa
